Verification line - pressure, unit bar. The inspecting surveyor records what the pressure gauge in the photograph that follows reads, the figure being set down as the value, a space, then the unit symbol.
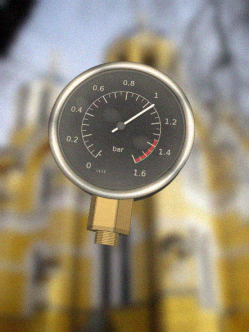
1.05 bar
